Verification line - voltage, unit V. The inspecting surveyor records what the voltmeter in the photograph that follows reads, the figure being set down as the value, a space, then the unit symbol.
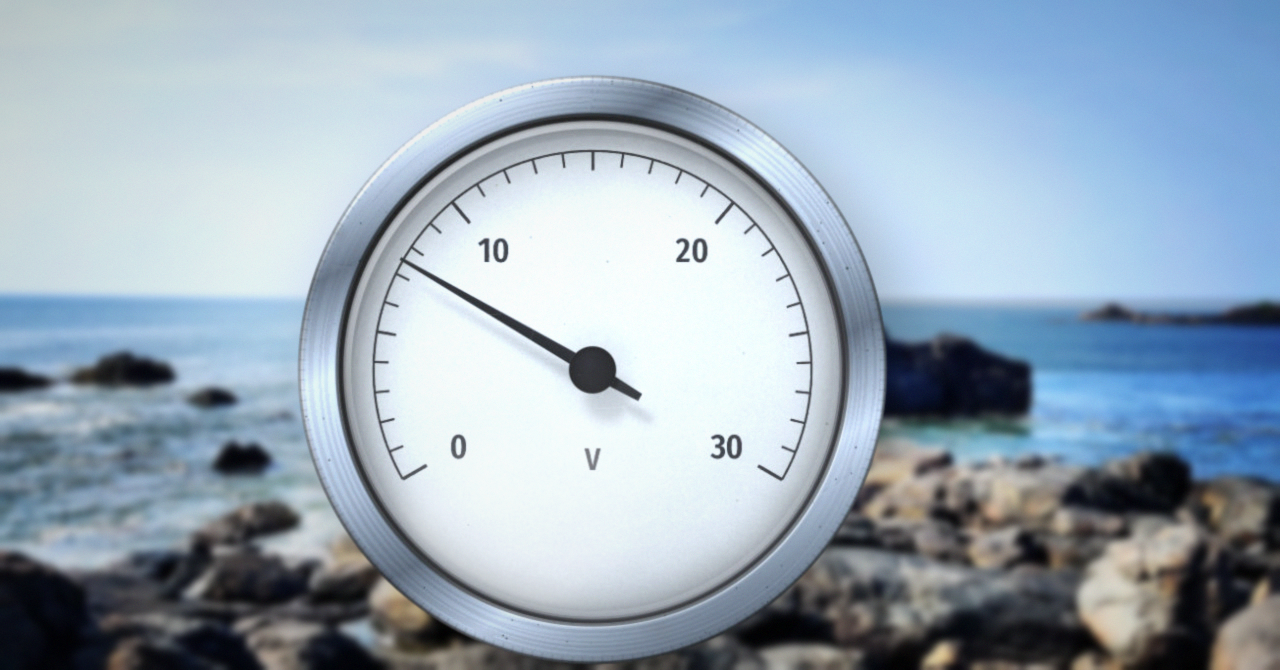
7.5 V
